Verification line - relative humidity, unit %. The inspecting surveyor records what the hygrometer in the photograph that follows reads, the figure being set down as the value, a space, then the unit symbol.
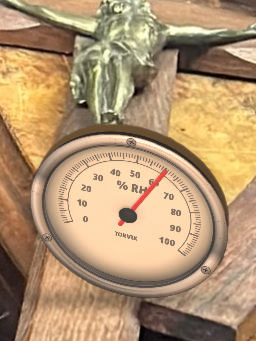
60 %
